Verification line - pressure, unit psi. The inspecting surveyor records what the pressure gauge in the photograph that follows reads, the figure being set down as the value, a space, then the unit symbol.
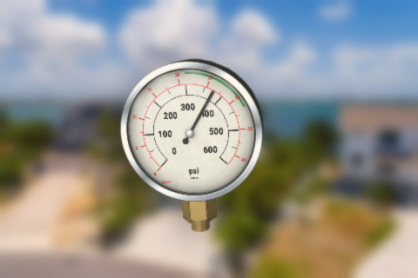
375 psi
